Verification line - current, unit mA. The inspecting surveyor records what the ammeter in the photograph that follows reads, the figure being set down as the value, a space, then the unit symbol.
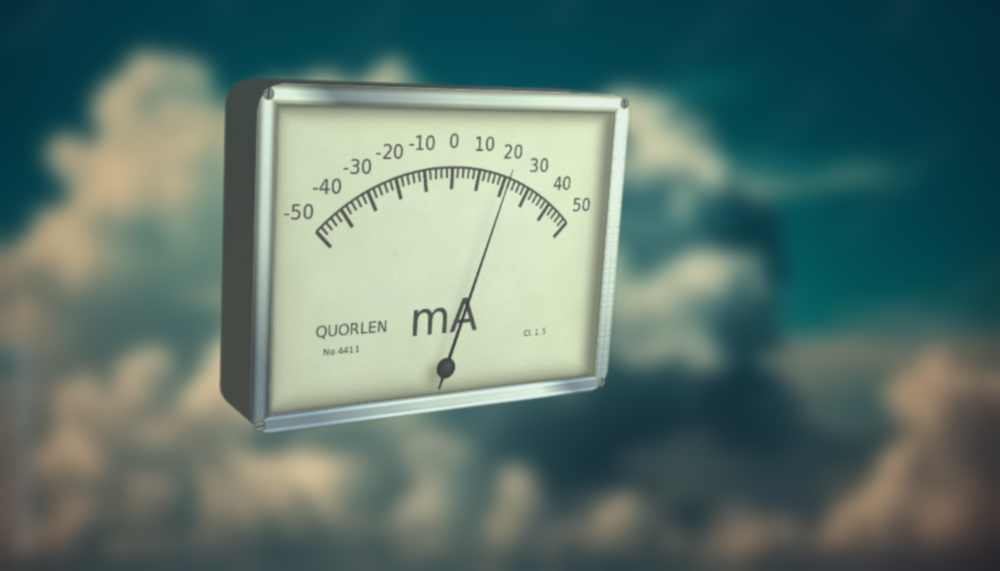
20 mA
